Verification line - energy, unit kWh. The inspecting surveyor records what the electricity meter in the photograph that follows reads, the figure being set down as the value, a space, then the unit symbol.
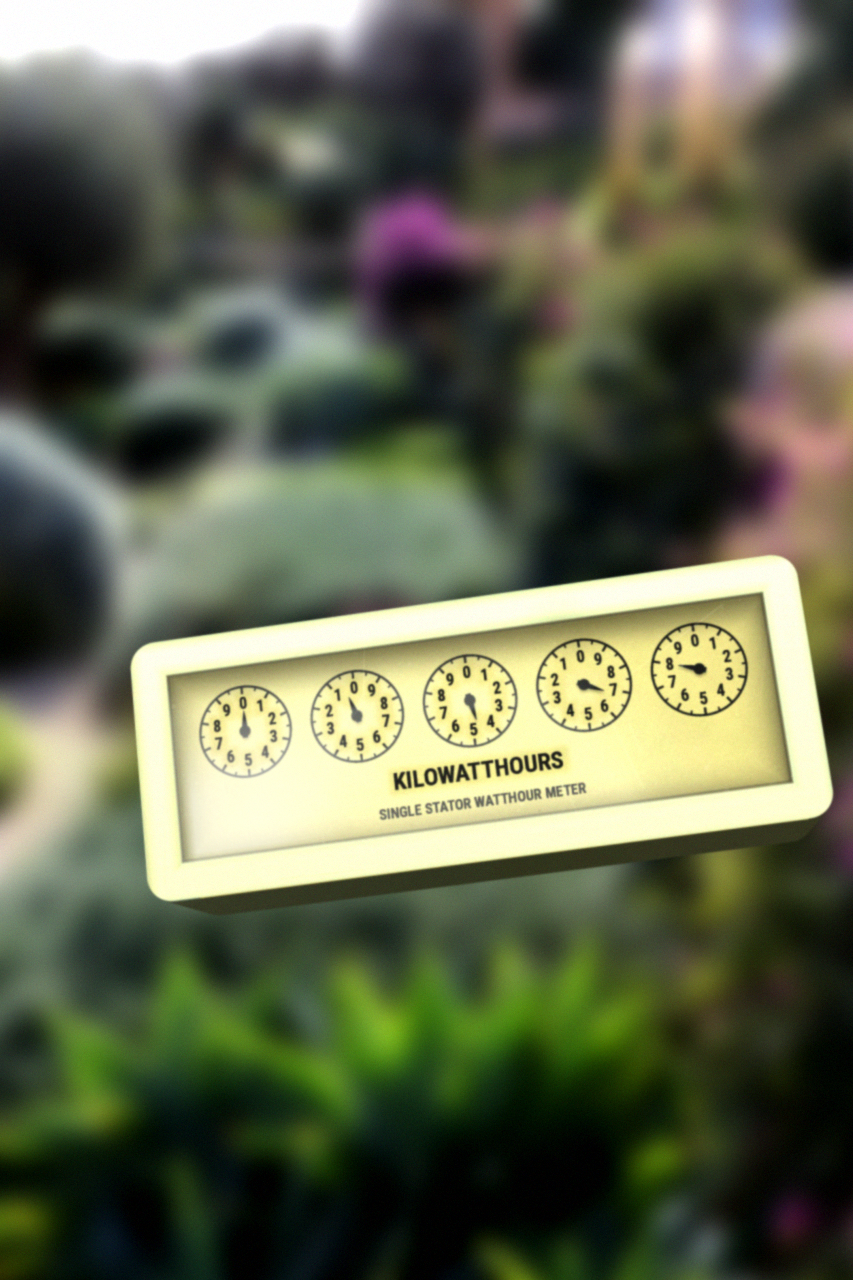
468 kWh
